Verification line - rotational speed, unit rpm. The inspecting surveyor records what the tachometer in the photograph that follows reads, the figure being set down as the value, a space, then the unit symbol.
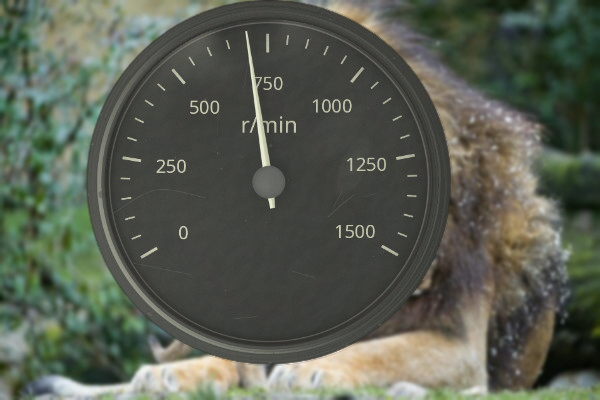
700 rpm
